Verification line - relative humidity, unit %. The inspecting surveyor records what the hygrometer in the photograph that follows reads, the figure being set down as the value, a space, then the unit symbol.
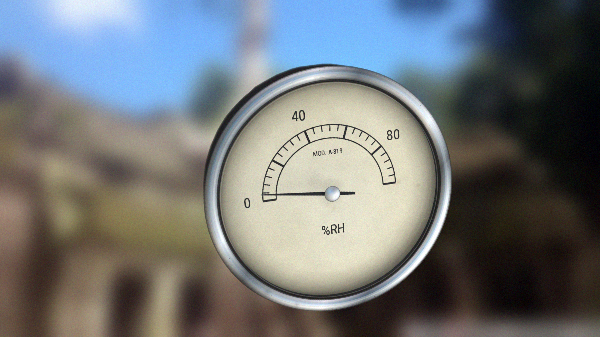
4 %
